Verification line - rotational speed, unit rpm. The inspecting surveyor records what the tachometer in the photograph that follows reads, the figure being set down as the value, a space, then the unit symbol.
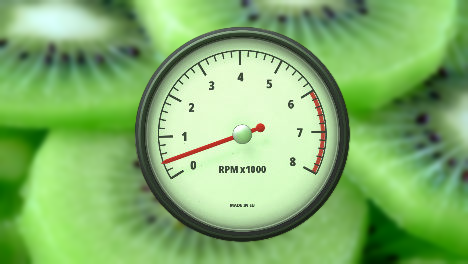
400 rpm
